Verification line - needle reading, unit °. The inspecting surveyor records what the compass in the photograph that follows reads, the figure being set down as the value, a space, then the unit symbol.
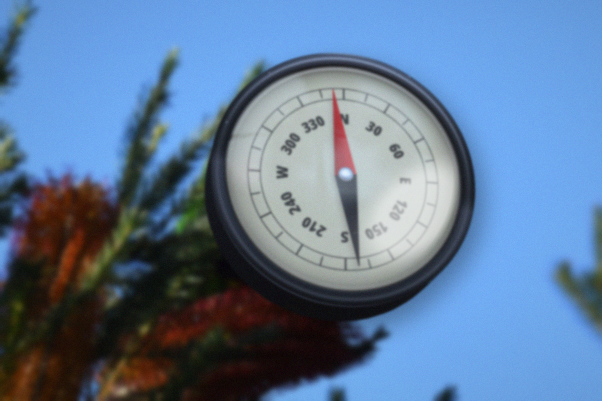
352.5 °
